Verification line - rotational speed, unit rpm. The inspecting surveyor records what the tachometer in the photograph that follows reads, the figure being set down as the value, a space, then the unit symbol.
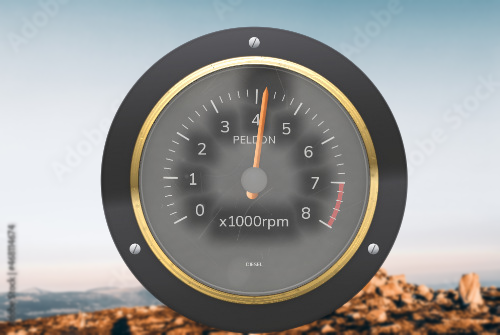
4200 rpm
